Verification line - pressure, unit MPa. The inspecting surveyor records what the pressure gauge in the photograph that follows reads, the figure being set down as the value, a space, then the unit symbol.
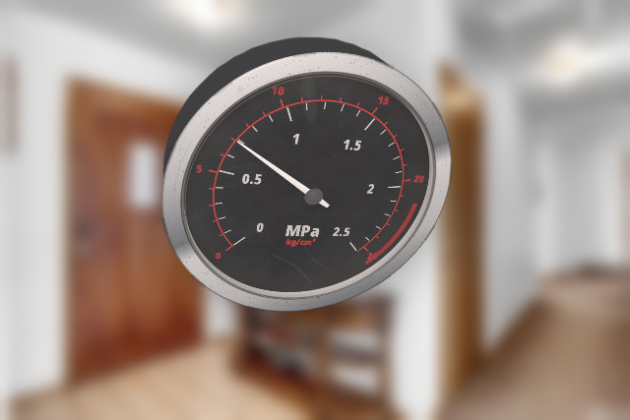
0.7 MPa
